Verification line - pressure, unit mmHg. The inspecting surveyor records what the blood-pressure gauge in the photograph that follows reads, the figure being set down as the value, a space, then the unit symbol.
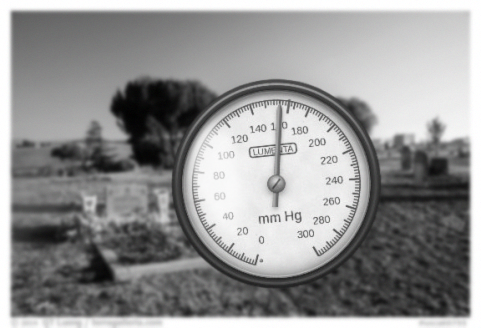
160 mmHg
